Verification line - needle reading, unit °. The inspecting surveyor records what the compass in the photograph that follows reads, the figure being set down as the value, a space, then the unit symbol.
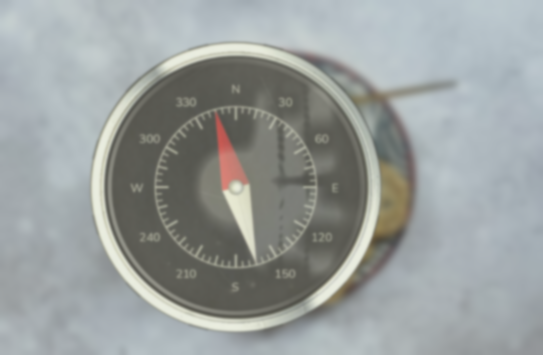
345 °
